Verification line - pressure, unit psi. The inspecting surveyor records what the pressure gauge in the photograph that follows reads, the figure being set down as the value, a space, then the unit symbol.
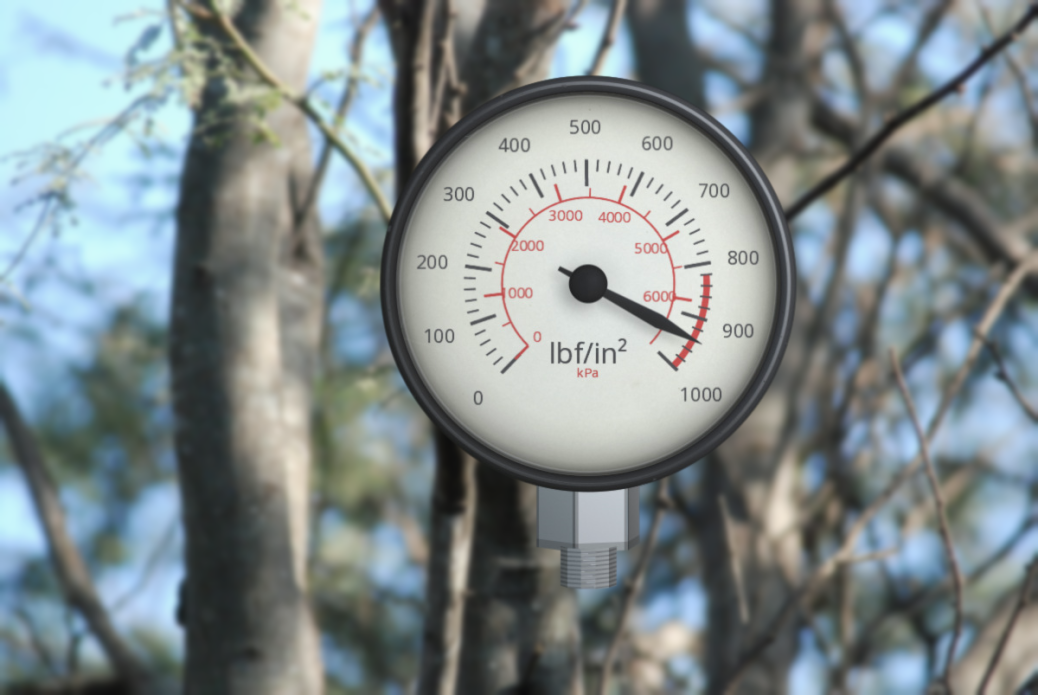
940 psi
